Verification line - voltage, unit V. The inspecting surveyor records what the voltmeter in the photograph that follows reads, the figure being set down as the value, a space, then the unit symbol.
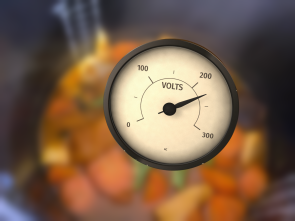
225 V
